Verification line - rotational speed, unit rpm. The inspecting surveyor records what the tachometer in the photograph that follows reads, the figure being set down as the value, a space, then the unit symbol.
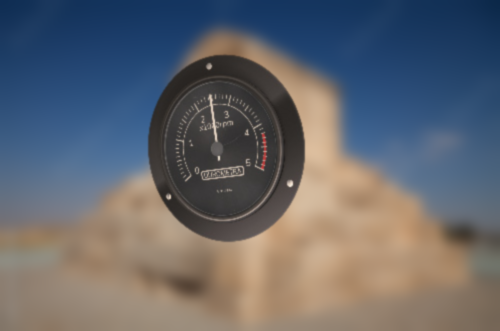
2500 rpm
